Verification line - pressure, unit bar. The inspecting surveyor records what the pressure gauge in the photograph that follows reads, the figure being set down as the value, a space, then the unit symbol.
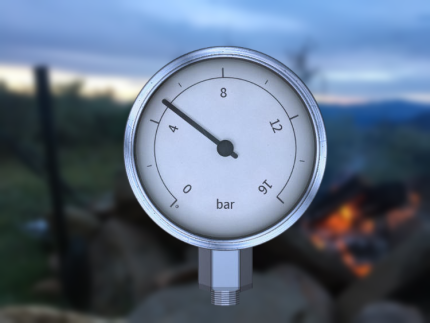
5 bar
